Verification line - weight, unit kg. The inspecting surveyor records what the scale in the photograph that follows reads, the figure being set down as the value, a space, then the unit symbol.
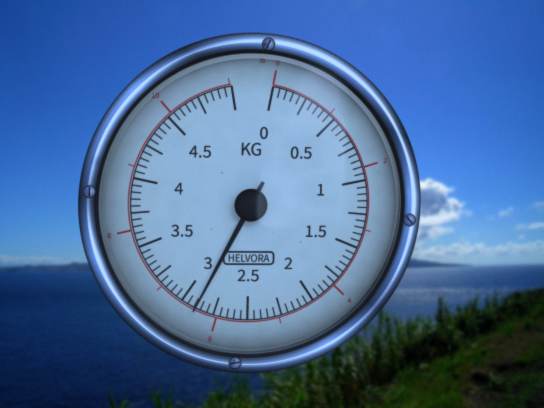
2.9 kg
